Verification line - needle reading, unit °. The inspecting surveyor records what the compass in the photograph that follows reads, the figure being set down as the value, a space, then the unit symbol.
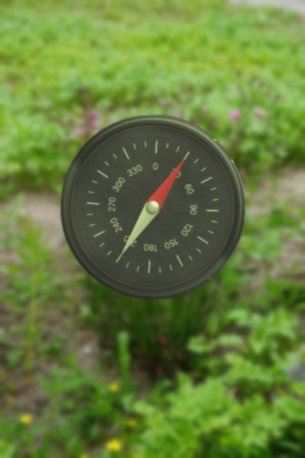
30 °
